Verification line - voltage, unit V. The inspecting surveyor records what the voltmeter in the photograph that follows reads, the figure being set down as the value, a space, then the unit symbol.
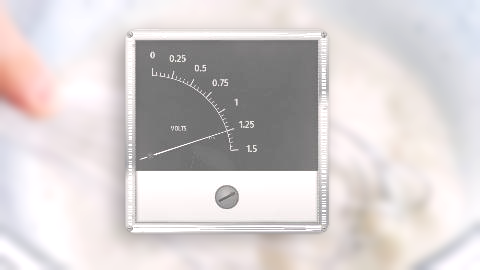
1.25 V
